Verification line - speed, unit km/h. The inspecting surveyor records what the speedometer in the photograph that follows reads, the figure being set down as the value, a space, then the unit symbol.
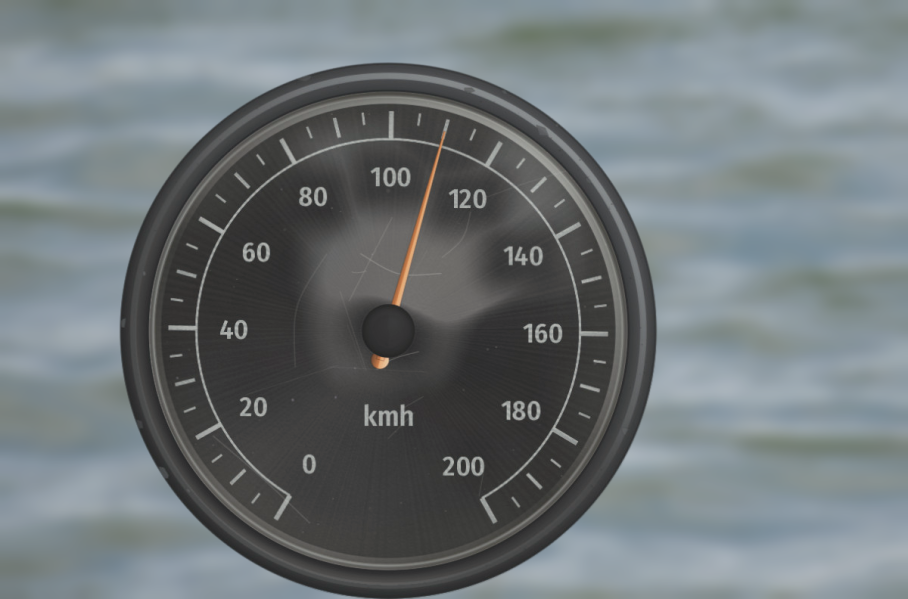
110 km/h
